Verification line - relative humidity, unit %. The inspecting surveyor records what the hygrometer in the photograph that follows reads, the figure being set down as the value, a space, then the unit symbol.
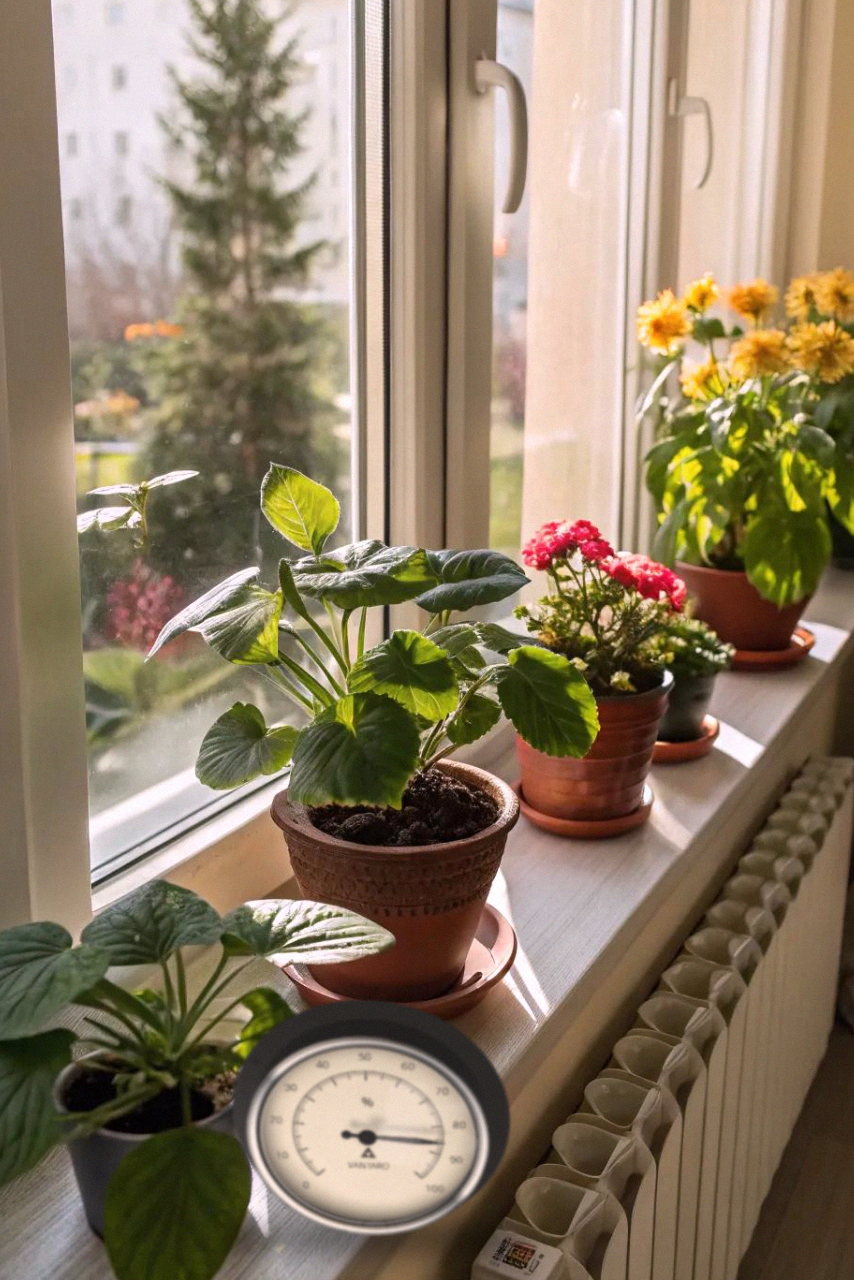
85 %
